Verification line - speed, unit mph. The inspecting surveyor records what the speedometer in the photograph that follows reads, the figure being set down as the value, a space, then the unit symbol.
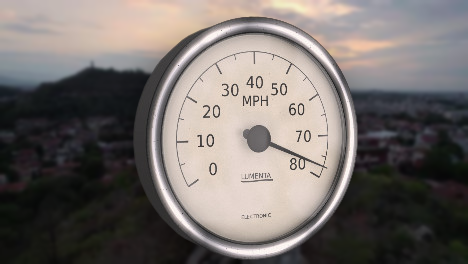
77.5 mph
